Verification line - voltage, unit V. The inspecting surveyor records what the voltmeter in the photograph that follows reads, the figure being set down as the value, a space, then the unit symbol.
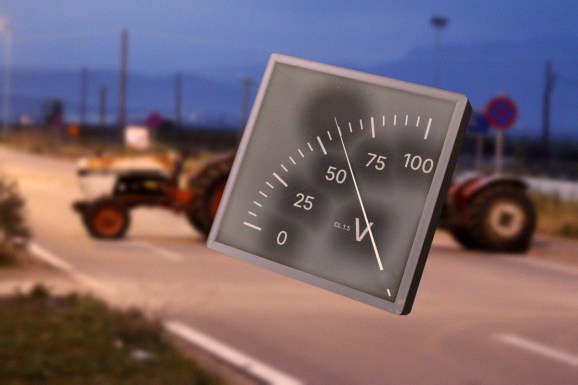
60 V
